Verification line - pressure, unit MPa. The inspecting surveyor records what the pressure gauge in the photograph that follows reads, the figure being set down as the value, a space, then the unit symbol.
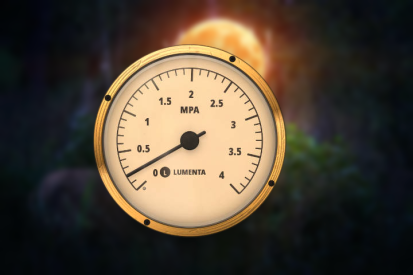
0.2 MPa
